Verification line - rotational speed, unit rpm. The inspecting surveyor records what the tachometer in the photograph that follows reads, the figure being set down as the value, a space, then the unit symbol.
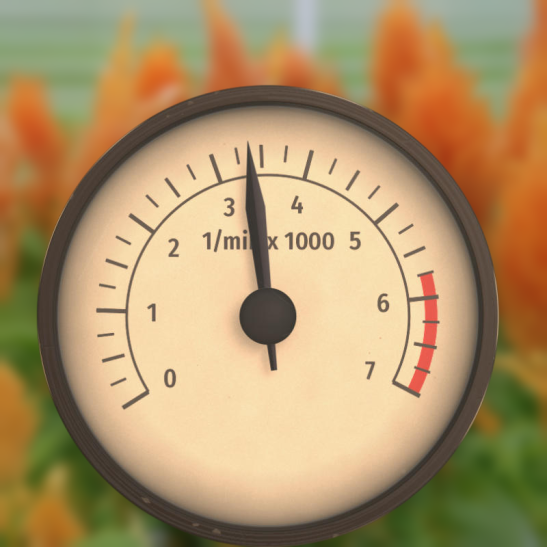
3375 rpm
